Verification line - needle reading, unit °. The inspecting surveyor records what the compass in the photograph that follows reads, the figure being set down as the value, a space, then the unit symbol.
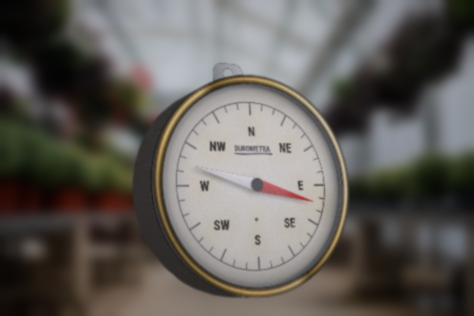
105 °
